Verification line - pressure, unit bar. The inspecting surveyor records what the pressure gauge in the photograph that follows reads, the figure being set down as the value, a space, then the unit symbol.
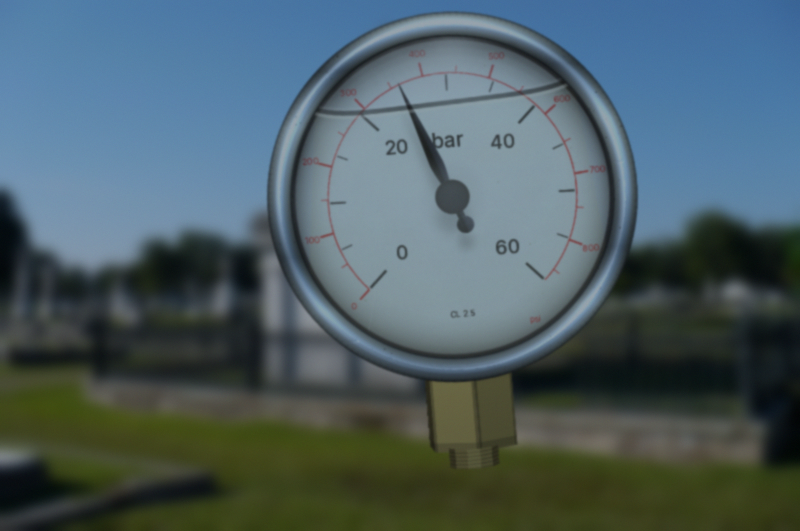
25 bar
